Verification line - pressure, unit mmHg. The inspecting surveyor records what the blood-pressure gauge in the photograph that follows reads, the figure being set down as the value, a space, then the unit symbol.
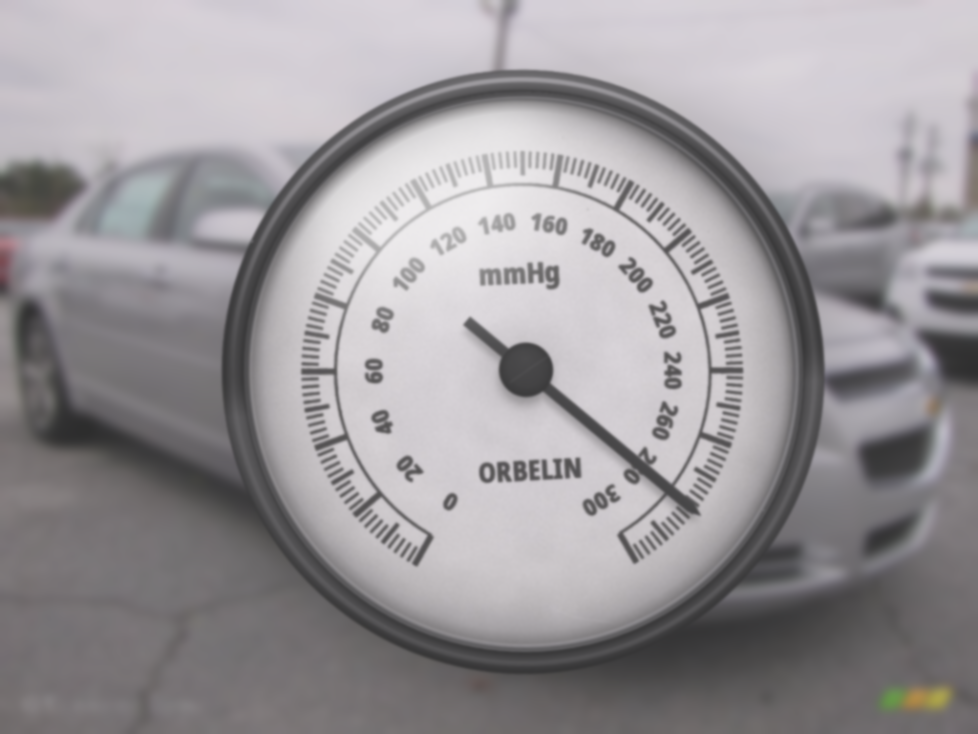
280 mmHg
